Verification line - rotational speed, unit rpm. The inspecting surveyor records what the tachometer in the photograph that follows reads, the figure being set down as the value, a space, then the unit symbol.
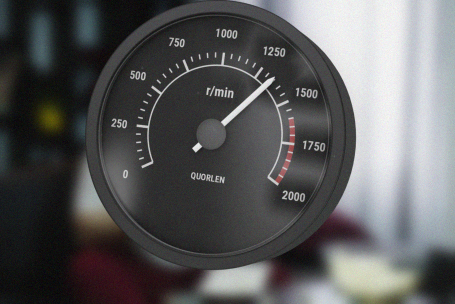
1350 rpm
